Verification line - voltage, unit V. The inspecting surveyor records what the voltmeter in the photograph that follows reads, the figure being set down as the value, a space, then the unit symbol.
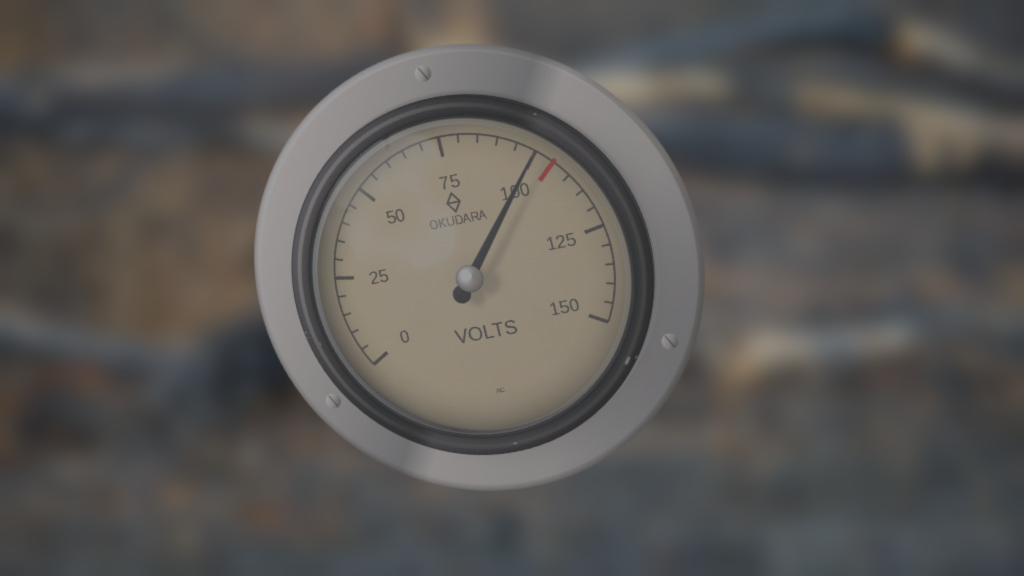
100 V
